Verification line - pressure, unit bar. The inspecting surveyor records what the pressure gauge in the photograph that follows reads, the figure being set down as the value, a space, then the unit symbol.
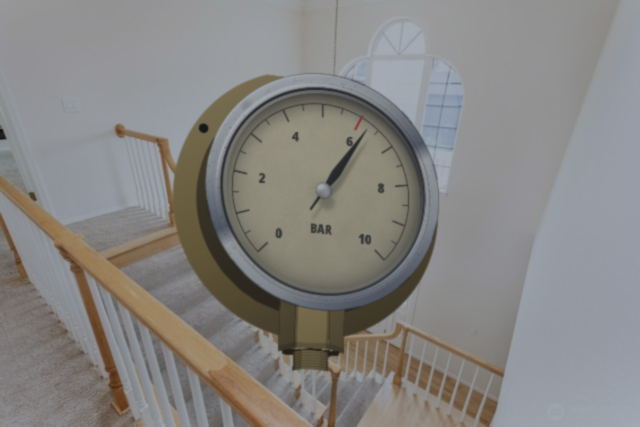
6.25 bar
